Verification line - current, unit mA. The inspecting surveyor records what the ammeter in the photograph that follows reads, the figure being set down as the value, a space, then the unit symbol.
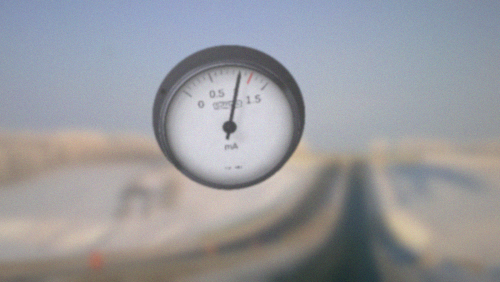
1 mA
